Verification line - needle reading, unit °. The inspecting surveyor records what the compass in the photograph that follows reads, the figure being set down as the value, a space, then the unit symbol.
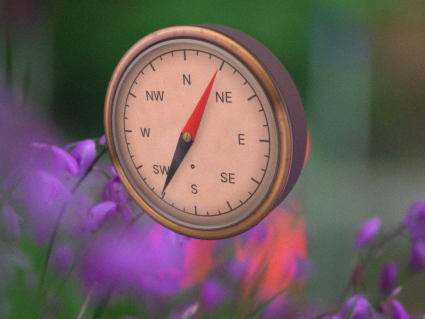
30 °
